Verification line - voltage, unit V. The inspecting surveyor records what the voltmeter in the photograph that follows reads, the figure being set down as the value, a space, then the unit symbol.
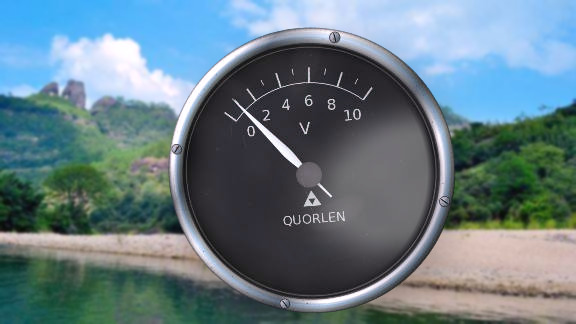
1 V
